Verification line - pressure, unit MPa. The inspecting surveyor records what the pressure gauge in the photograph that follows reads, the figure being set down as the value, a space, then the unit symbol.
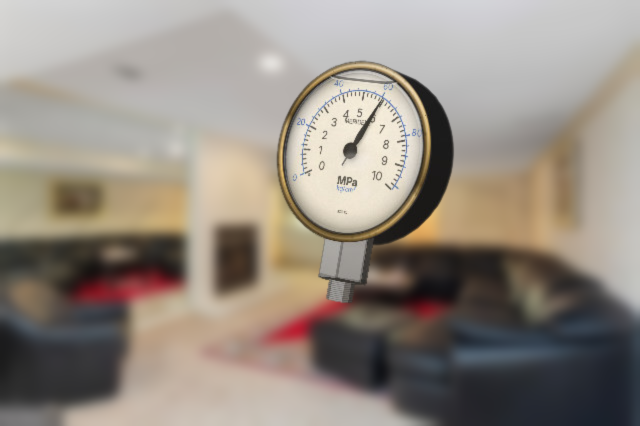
6 MPa
